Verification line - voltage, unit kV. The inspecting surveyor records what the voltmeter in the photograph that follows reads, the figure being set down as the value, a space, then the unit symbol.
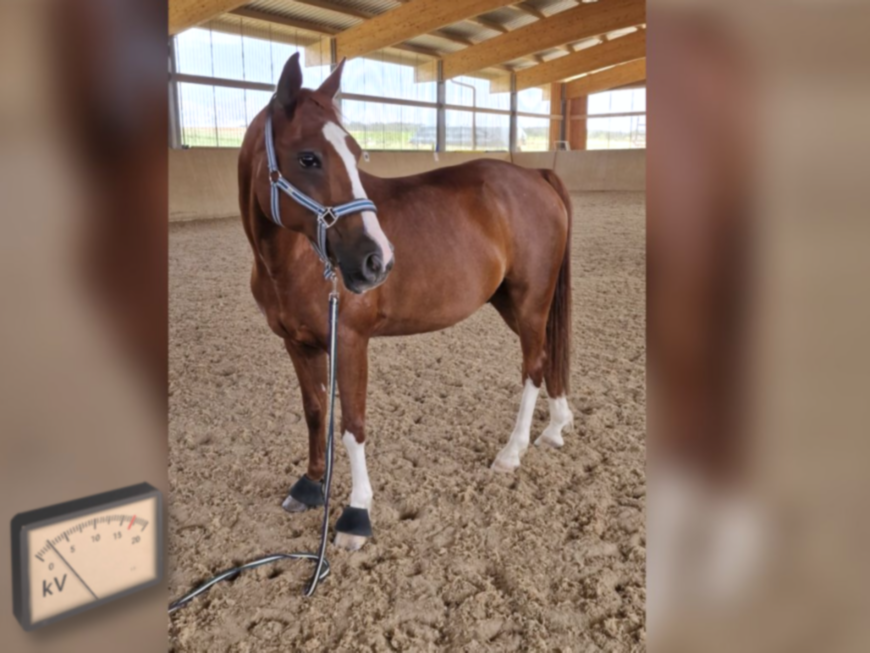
2.5 kV
